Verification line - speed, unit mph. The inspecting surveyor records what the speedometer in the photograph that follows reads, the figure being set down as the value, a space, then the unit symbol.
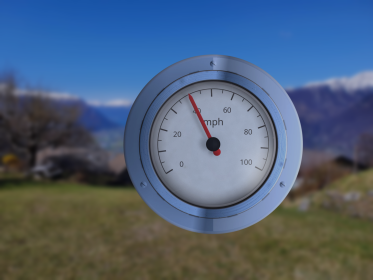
40 mph
